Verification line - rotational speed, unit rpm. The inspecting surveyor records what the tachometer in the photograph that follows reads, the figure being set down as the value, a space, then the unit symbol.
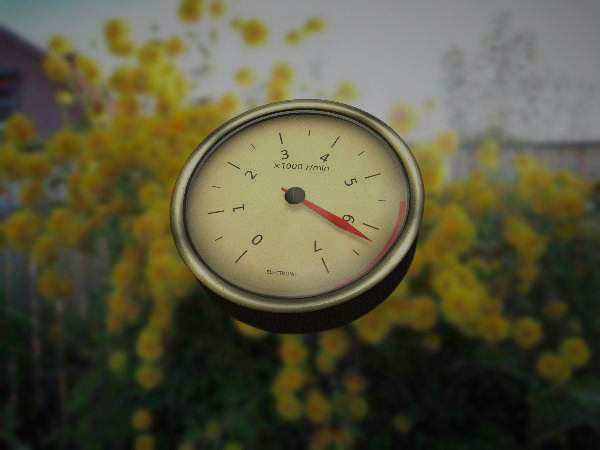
6250 rpm
